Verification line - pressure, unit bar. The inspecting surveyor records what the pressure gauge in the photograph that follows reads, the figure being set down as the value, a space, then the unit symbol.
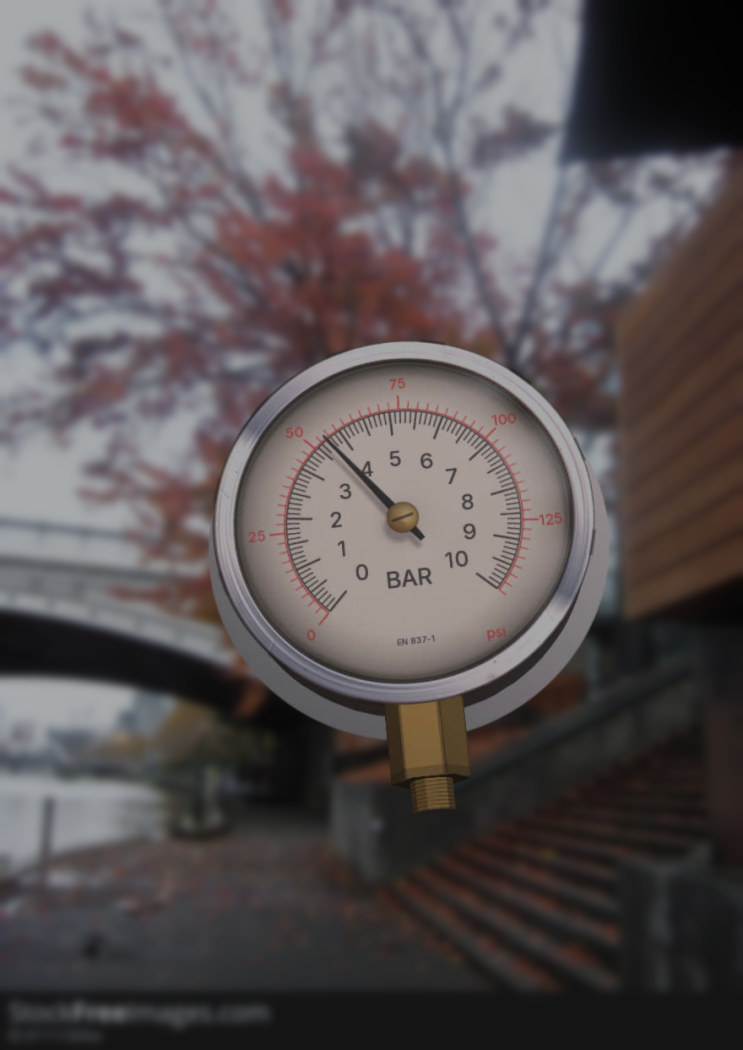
3.7 bar
